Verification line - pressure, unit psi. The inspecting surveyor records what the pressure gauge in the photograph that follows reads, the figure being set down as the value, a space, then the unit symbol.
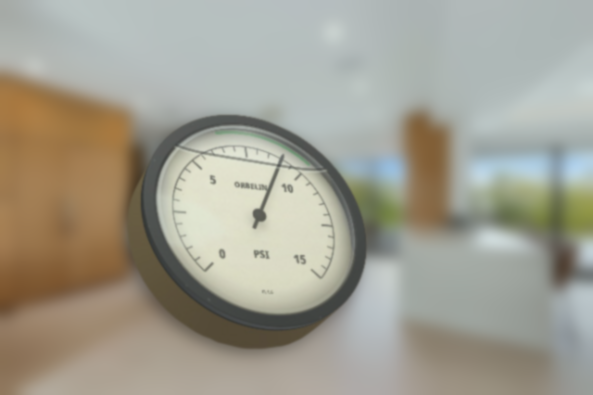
9 psi
